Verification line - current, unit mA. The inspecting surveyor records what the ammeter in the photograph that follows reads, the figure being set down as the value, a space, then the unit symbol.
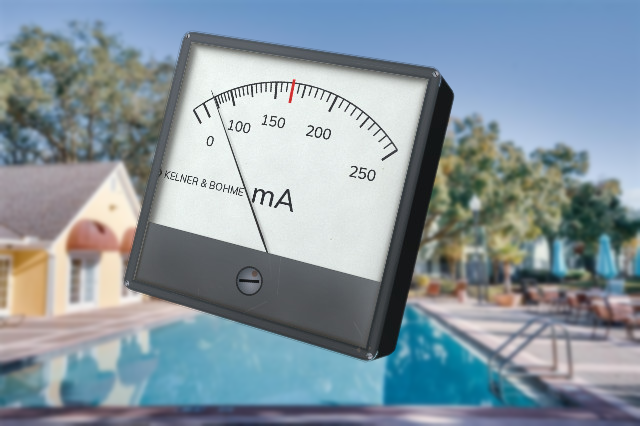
75 mA
